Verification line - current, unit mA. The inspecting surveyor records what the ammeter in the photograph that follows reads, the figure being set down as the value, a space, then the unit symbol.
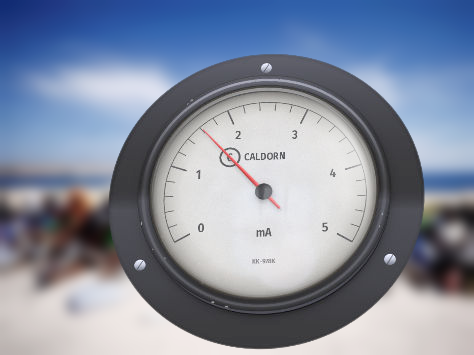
1.6 mA
